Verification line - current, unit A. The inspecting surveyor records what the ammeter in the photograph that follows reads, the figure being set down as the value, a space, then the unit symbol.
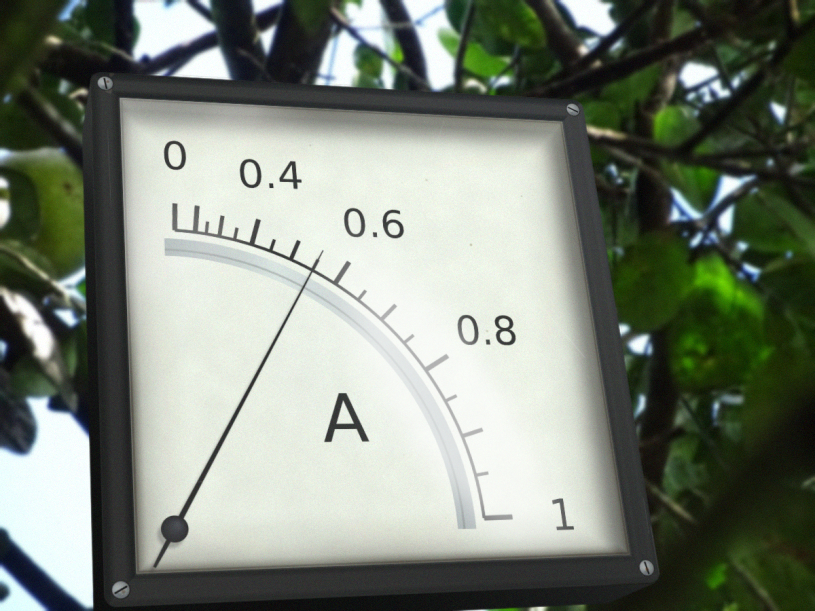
0.55 A
